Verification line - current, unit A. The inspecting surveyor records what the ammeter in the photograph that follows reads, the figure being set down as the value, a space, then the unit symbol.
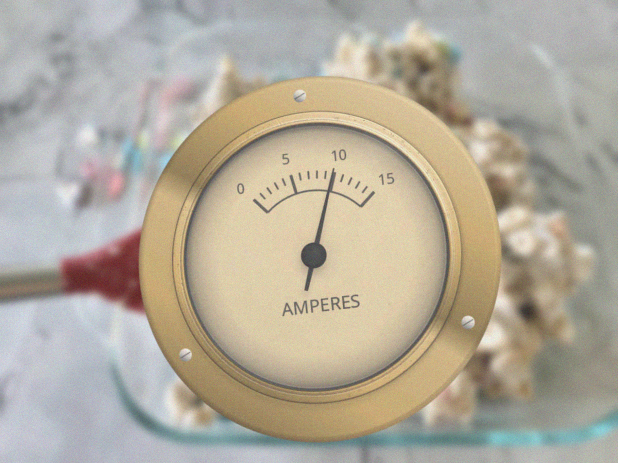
10 A
